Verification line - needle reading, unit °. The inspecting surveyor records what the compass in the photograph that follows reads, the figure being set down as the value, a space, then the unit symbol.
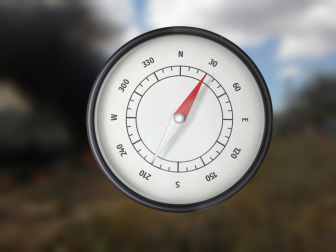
30 °
